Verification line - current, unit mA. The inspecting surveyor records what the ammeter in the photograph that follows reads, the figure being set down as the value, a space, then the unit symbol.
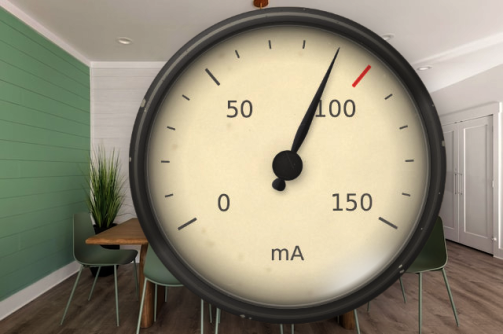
90 mA
